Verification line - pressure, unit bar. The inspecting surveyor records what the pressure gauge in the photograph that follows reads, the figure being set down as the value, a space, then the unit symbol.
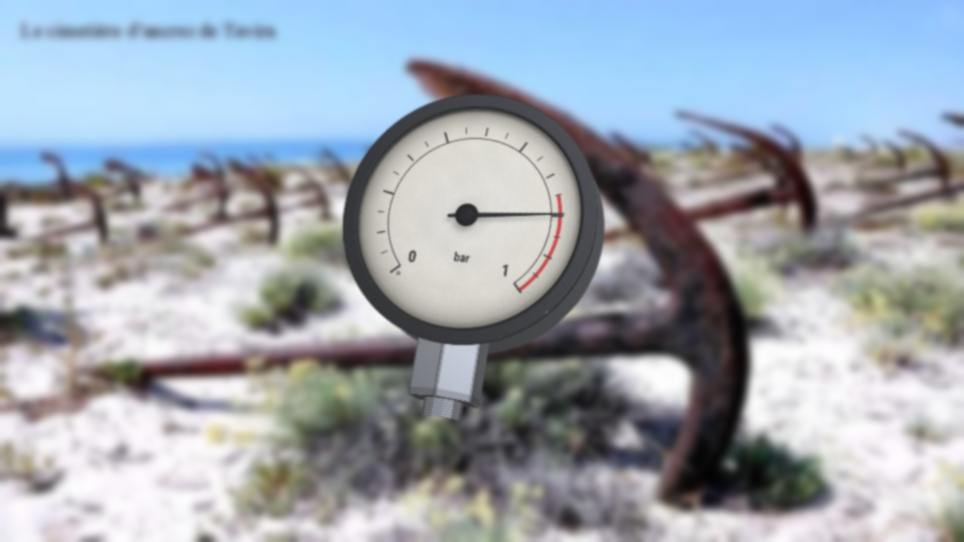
0.8 bar
